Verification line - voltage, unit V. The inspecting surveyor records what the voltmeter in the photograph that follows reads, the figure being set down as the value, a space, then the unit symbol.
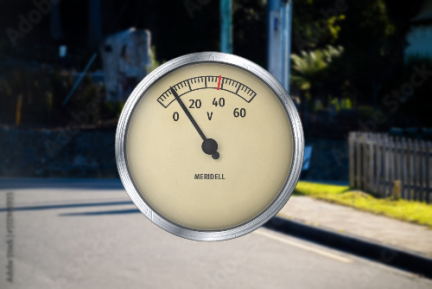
10 V
